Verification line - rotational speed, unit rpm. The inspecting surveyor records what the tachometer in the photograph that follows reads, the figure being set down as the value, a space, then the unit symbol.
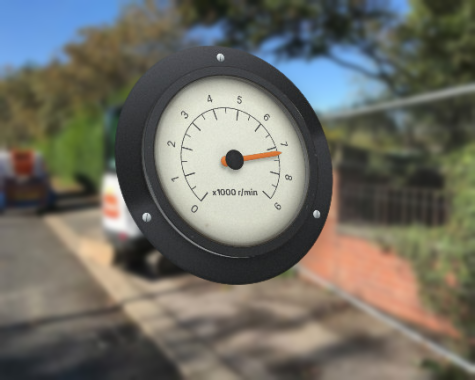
7250 rpm
